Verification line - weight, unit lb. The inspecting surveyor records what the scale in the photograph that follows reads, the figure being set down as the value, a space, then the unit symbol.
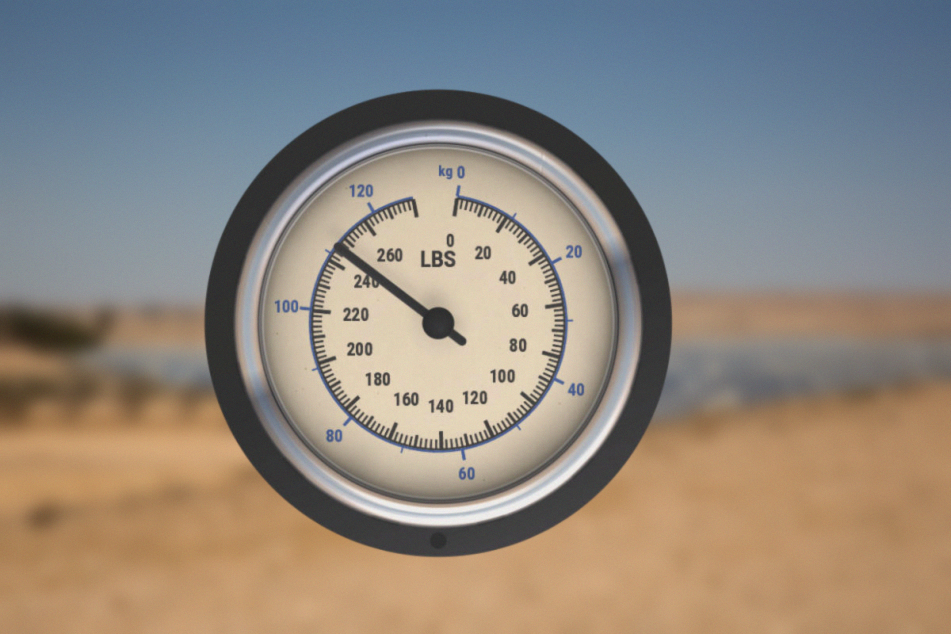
246 lb
